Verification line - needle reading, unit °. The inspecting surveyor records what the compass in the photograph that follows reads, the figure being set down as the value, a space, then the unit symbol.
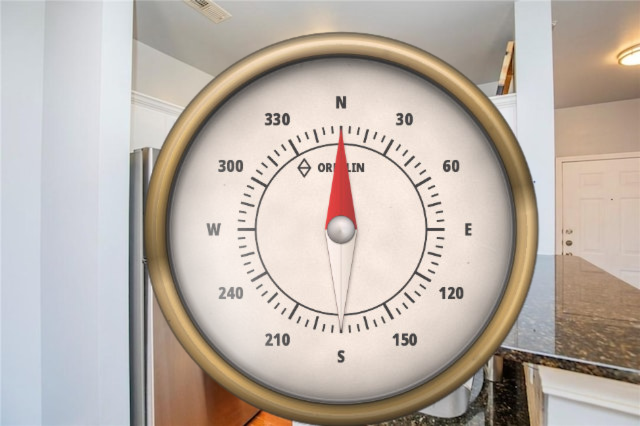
0 °
